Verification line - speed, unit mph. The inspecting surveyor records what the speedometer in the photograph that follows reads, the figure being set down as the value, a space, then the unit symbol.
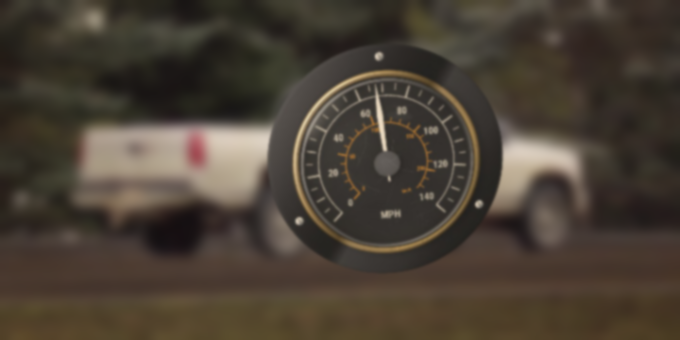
67.5 mph
